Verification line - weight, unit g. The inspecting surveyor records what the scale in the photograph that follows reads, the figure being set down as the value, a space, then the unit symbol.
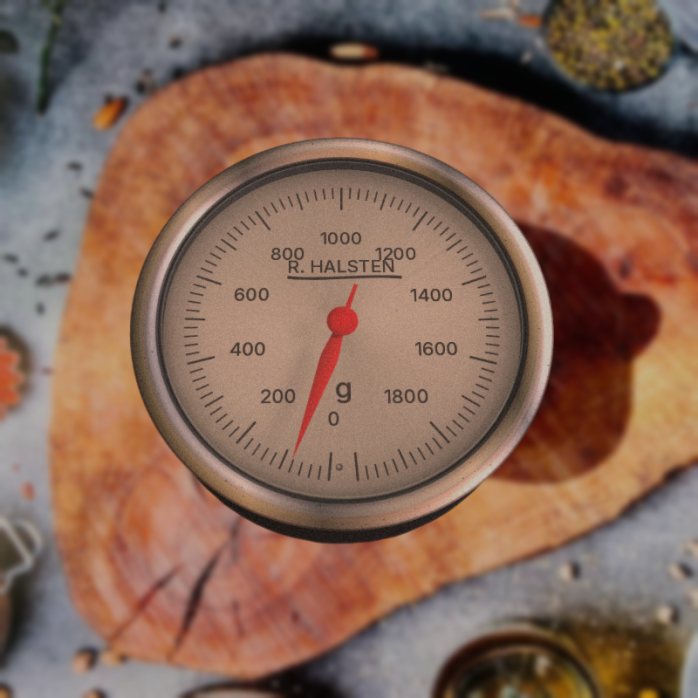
80 g
